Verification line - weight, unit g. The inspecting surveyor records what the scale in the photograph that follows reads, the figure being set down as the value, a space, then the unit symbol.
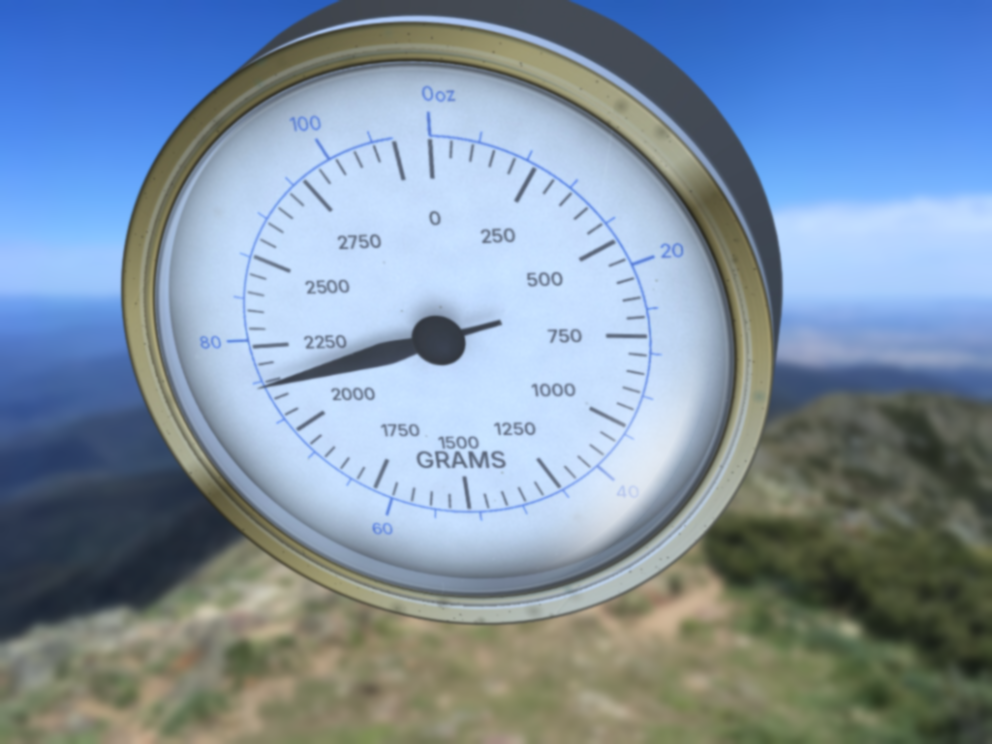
2150 g
